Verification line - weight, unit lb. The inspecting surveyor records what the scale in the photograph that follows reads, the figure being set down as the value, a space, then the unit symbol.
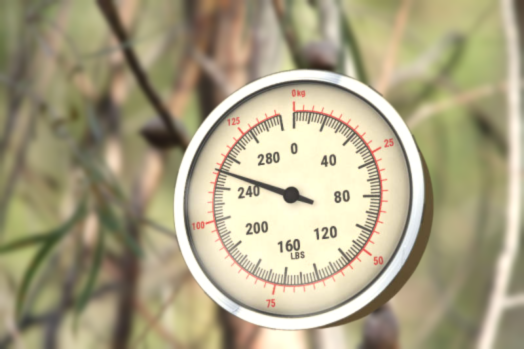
250 lb
